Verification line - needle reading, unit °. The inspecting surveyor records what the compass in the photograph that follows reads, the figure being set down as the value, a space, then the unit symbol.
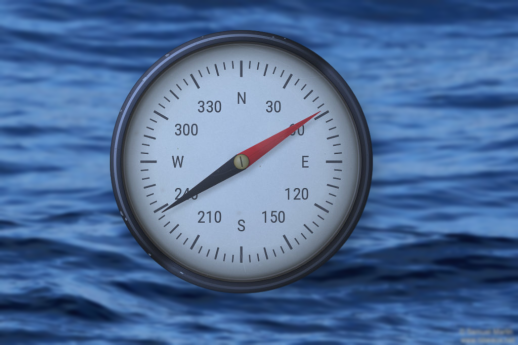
57.5 °
